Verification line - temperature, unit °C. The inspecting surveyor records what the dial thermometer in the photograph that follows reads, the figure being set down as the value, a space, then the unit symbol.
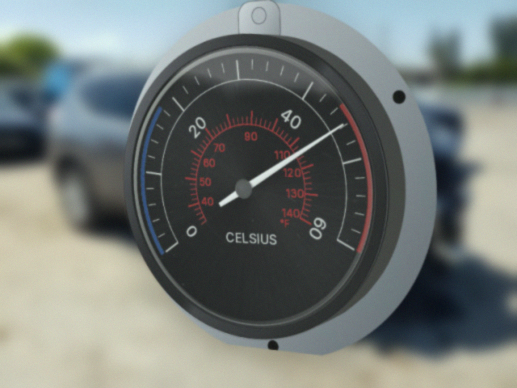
46 °C
